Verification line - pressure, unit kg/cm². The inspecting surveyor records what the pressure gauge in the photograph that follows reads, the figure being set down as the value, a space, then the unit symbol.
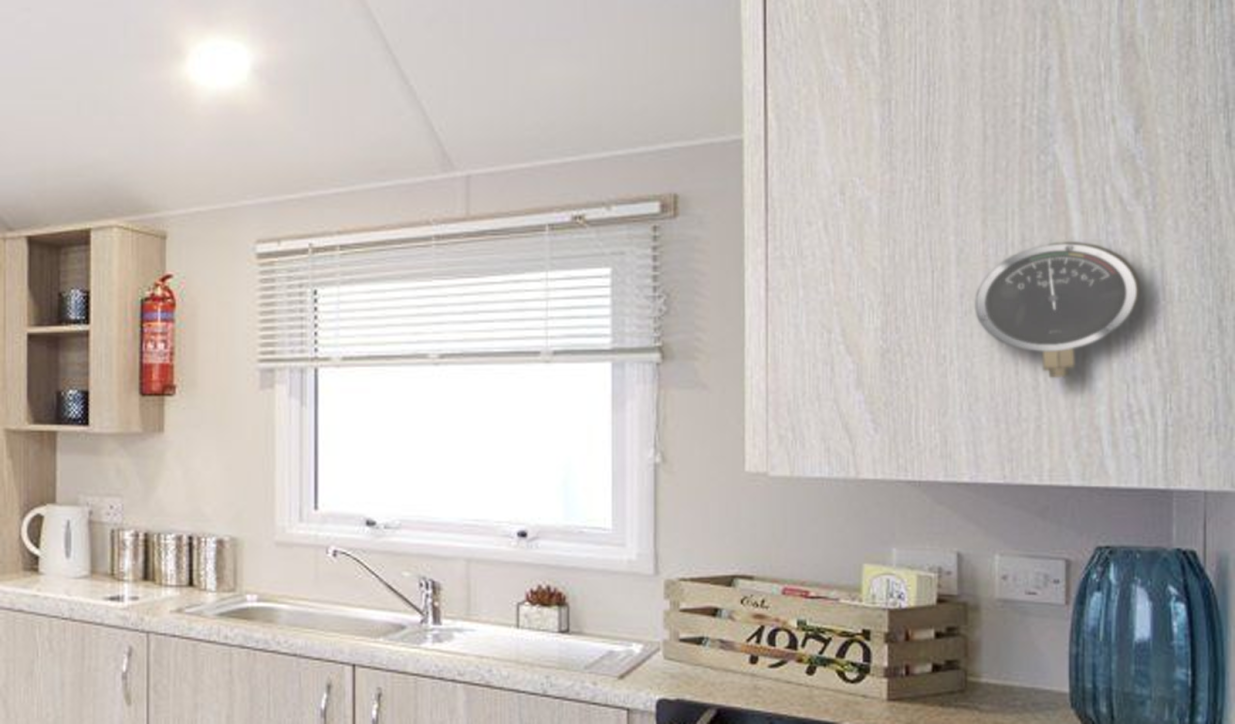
3 kg/cm²
